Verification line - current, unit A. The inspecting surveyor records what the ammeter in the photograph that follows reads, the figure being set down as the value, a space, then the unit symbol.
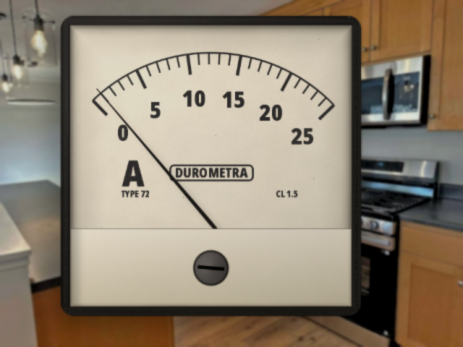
1 A
